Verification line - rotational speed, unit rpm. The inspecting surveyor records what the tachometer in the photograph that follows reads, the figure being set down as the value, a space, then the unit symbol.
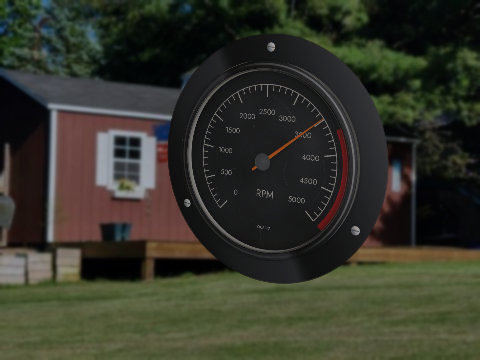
3500 rpm
